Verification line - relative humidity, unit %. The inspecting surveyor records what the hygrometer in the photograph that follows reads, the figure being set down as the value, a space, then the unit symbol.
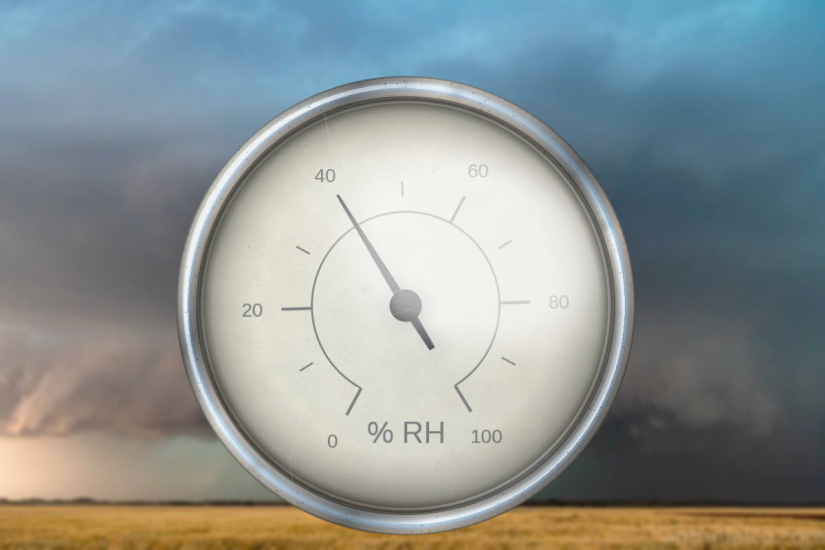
40 %
